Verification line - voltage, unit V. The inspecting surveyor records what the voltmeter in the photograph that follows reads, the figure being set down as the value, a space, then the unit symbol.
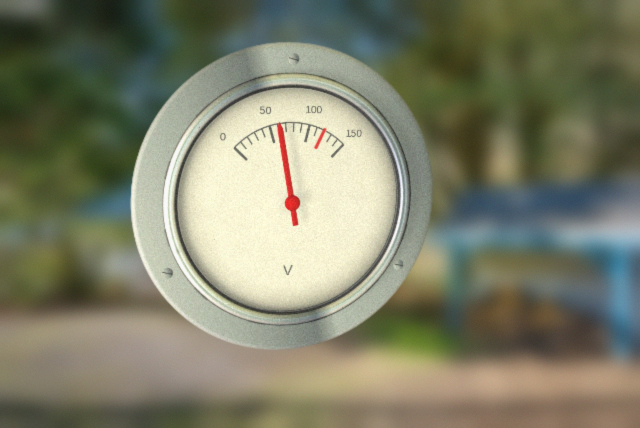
60 V
